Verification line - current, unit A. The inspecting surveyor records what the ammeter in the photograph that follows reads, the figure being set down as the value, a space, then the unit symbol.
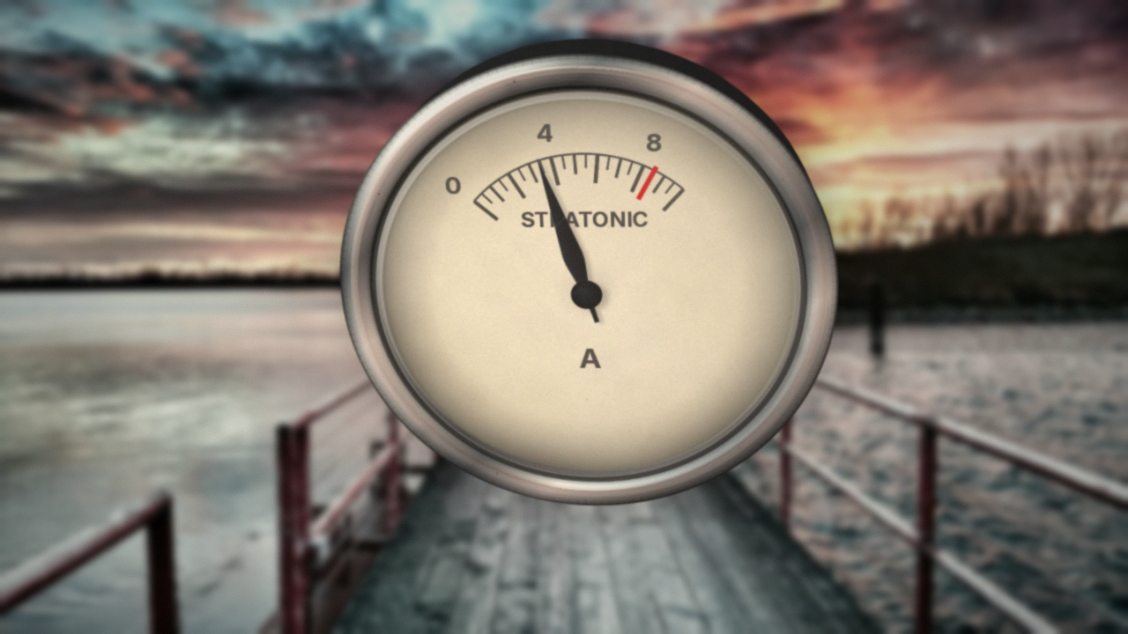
3.5 A
